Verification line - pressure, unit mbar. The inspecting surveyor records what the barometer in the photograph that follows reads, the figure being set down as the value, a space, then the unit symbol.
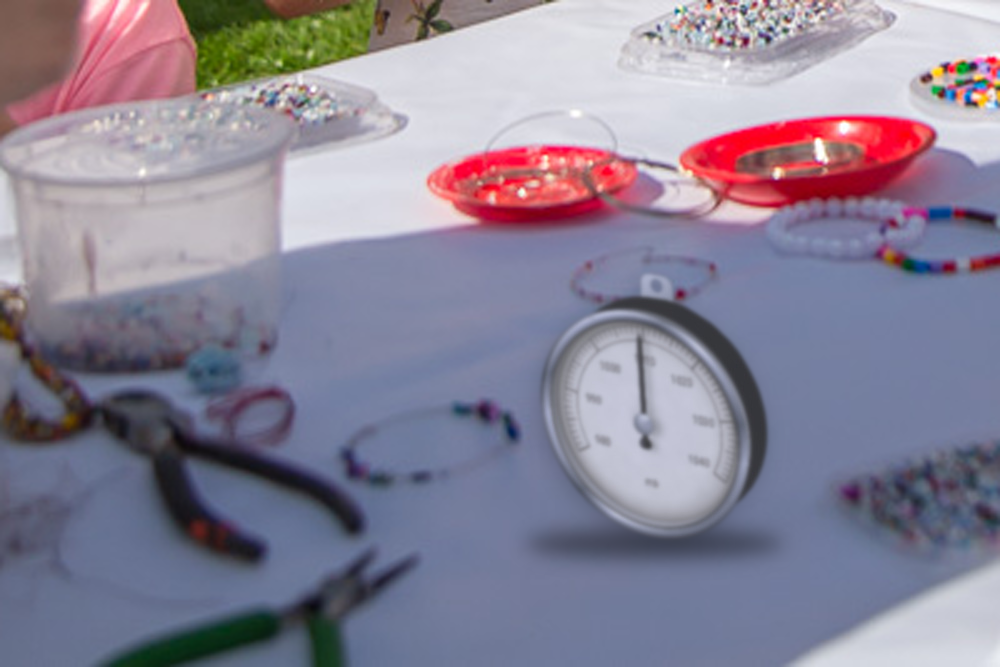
1010 mbar
